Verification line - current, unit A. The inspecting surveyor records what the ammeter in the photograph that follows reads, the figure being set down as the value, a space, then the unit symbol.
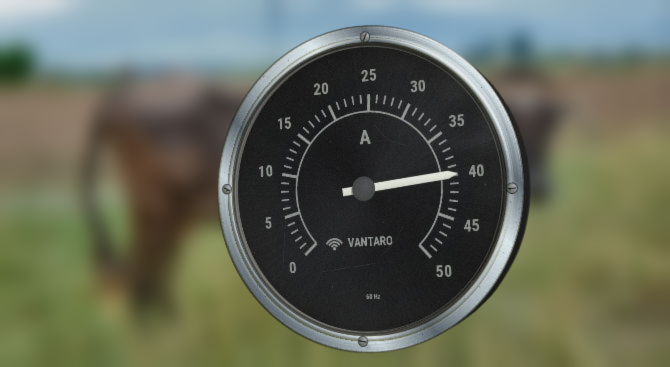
40 A
